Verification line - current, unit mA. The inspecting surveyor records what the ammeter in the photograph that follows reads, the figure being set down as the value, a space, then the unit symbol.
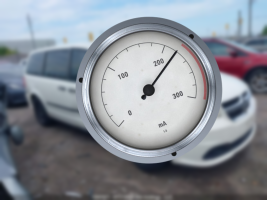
220 mA
